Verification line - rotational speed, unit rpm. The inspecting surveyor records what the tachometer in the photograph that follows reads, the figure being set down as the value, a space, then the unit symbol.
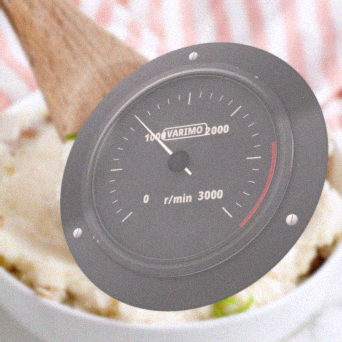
1000 rpm
